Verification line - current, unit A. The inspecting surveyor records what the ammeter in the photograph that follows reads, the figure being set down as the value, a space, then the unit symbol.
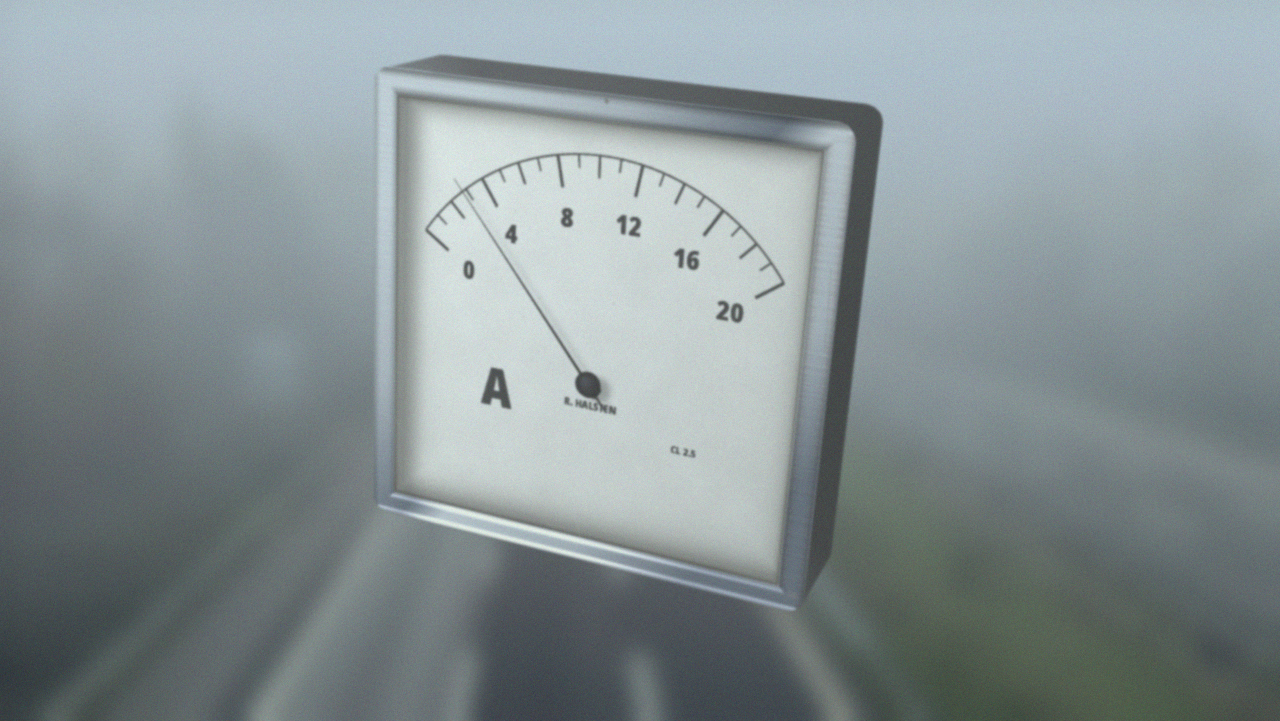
3 A
